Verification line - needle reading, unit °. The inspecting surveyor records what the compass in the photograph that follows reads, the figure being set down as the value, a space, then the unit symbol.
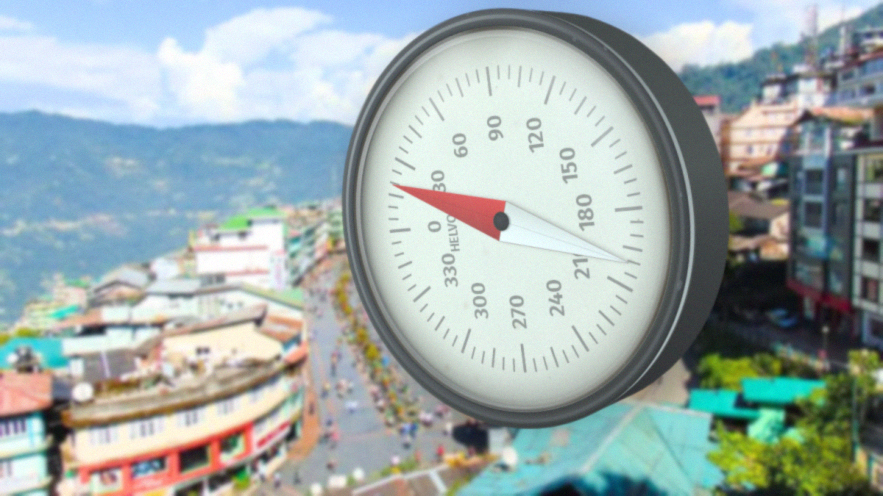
20 °
